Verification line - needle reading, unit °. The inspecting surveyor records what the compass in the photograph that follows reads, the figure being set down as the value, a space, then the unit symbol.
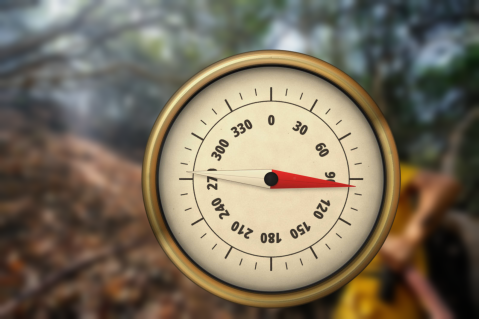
95 °
